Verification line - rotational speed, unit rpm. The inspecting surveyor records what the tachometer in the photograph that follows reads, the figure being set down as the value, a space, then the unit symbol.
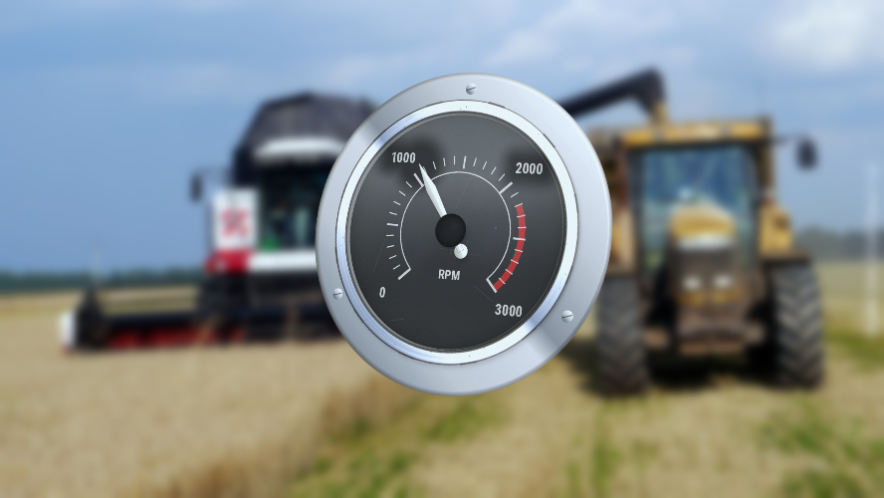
1100 rpm
